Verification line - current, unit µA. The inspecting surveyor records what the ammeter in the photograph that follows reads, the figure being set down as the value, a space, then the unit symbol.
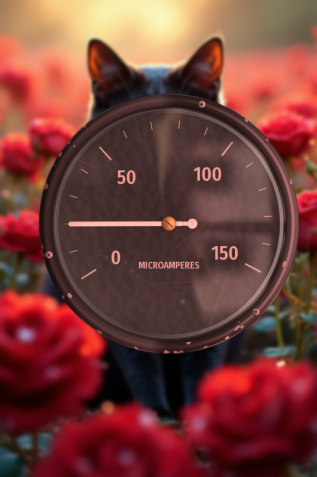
20 µA
